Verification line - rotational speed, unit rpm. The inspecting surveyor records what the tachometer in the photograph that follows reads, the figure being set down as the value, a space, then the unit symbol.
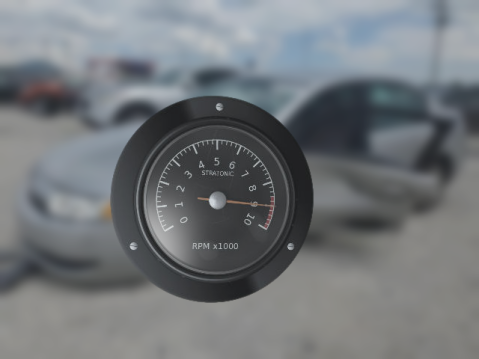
9000 rpm
